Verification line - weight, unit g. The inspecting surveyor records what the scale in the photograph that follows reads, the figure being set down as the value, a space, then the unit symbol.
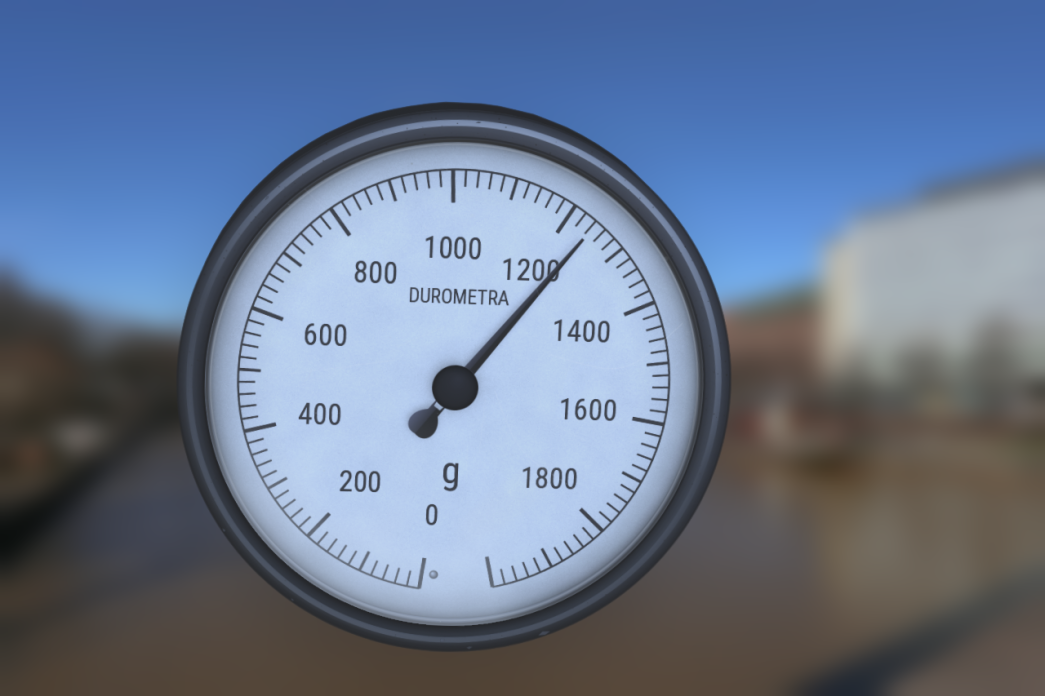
1240 g
